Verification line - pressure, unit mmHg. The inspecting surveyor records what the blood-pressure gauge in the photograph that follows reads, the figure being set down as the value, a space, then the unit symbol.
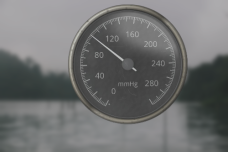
100 mmHg
